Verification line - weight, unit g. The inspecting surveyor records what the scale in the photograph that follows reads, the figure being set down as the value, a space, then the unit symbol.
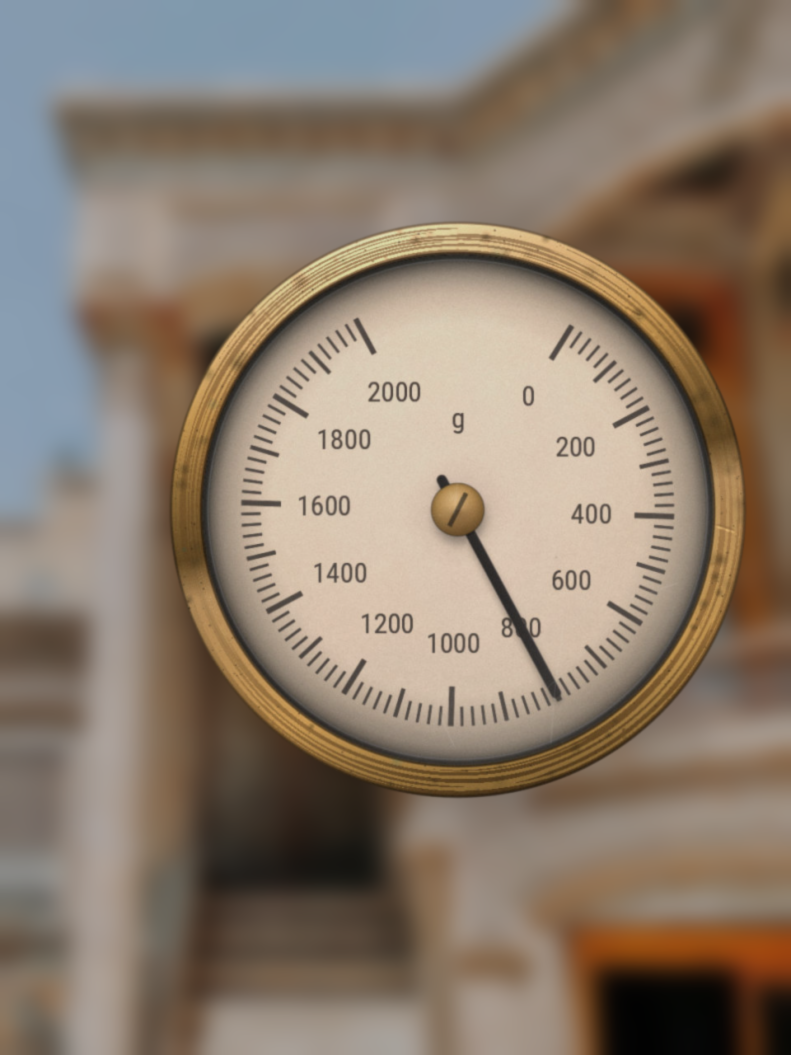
800 g
